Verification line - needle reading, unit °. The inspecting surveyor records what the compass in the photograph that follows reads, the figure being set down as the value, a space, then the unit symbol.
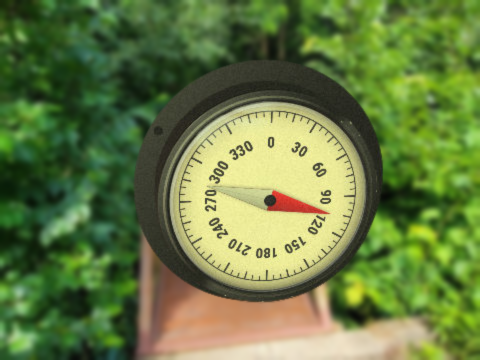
105 °
